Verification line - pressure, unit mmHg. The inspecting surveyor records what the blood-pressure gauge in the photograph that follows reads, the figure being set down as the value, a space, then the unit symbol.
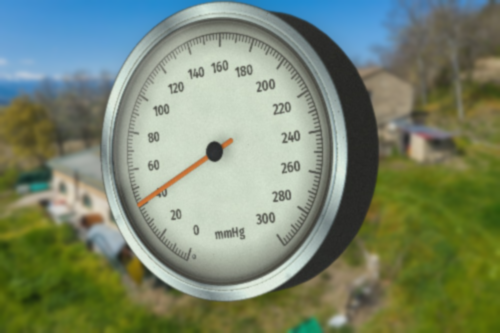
40 mmHg
